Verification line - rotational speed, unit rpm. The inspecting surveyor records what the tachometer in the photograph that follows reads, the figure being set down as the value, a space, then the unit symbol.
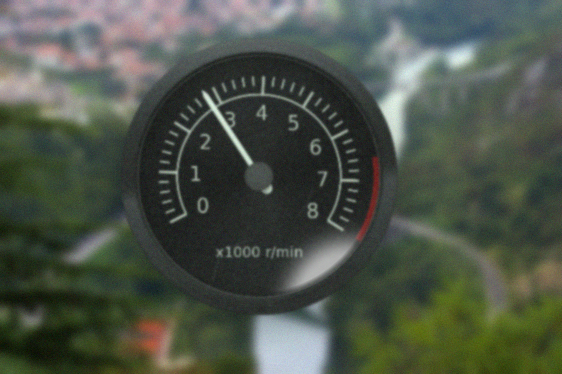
2800 rpm
